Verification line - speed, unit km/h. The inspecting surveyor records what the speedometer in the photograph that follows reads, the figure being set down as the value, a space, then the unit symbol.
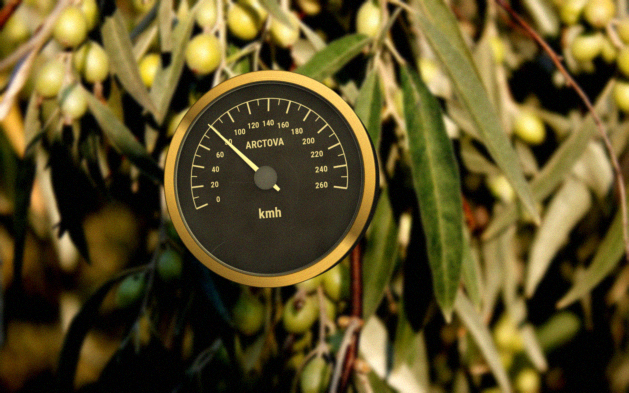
80 km/h
